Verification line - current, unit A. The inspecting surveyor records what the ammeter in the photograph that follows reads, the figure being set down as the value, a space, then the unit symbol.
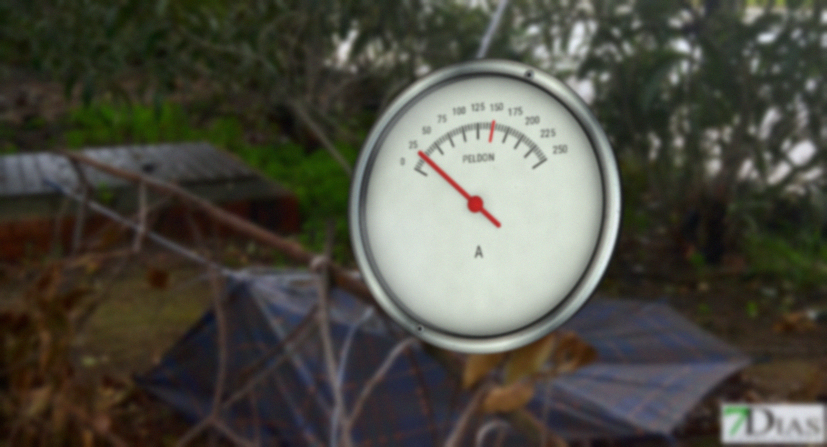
25 A
